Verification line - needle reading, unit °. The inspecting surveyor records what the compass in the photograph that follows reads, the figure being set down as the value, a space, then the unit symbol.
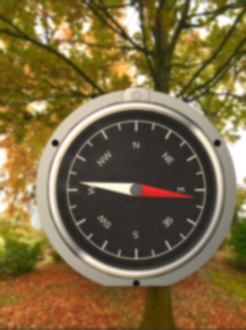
97.5 °
